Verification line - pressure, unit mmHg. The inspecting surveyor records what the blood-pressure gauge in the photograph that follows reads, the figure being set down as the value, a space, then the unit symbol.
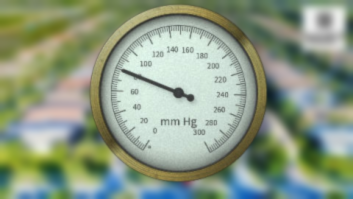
80 mmHg
